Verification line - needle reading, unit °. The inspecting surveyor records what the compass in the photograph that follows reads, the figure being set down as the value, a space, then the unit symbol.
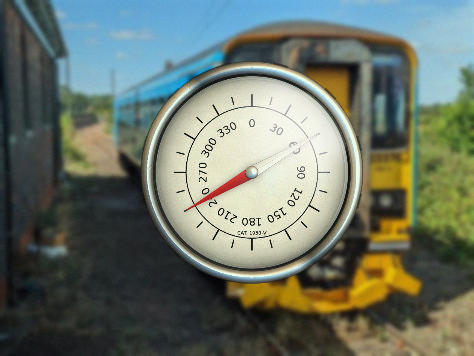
240 °
